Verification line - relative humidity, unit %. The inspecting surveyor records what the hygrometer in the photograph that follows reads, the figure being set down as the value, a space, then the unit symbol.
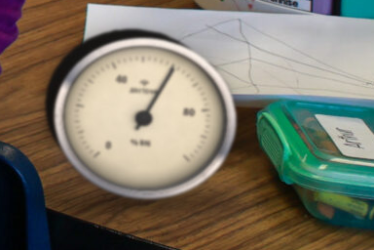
60 %
